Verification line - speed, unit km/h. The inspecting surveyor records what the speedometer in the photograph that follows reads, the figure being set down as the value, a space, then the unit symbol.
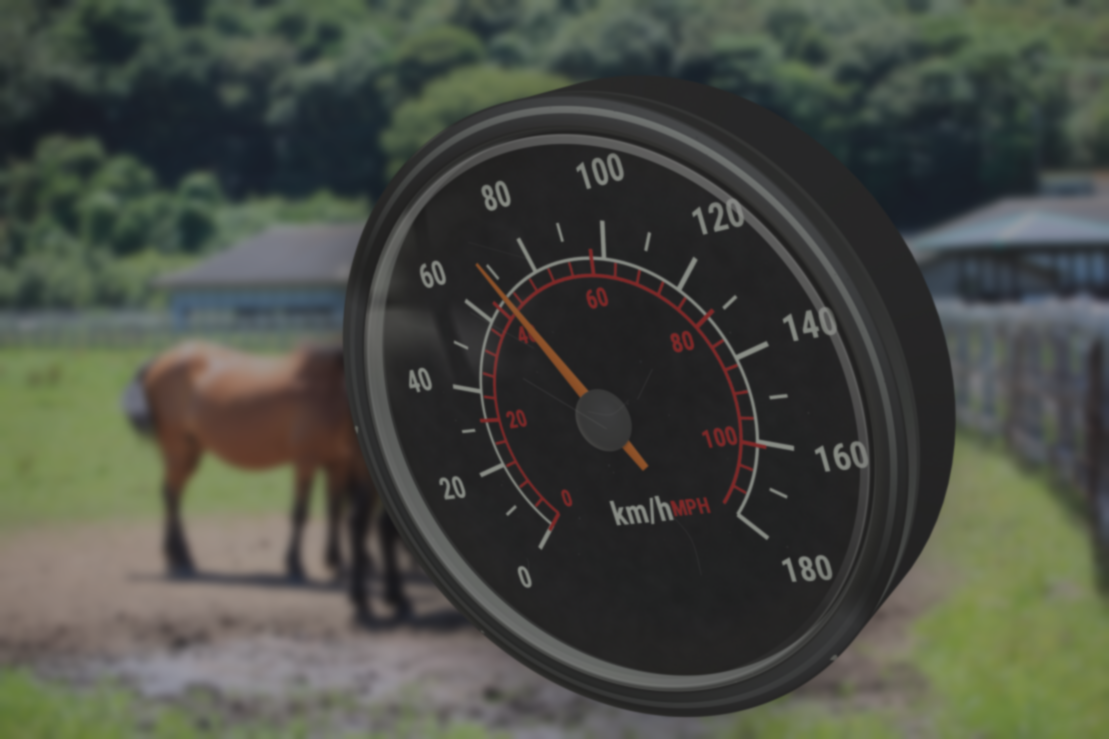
70 km/h
